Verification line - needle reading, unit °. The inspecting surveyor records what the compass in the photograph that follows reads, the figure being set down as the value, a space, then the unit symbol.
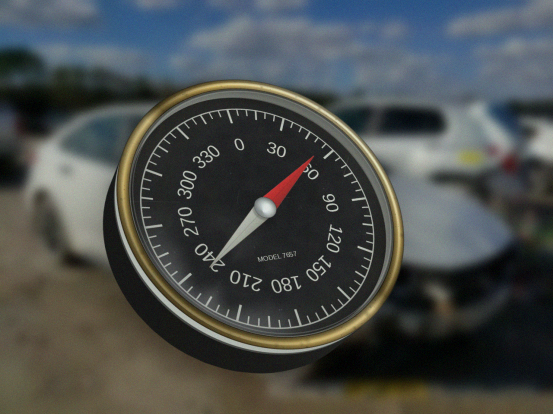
55 °
